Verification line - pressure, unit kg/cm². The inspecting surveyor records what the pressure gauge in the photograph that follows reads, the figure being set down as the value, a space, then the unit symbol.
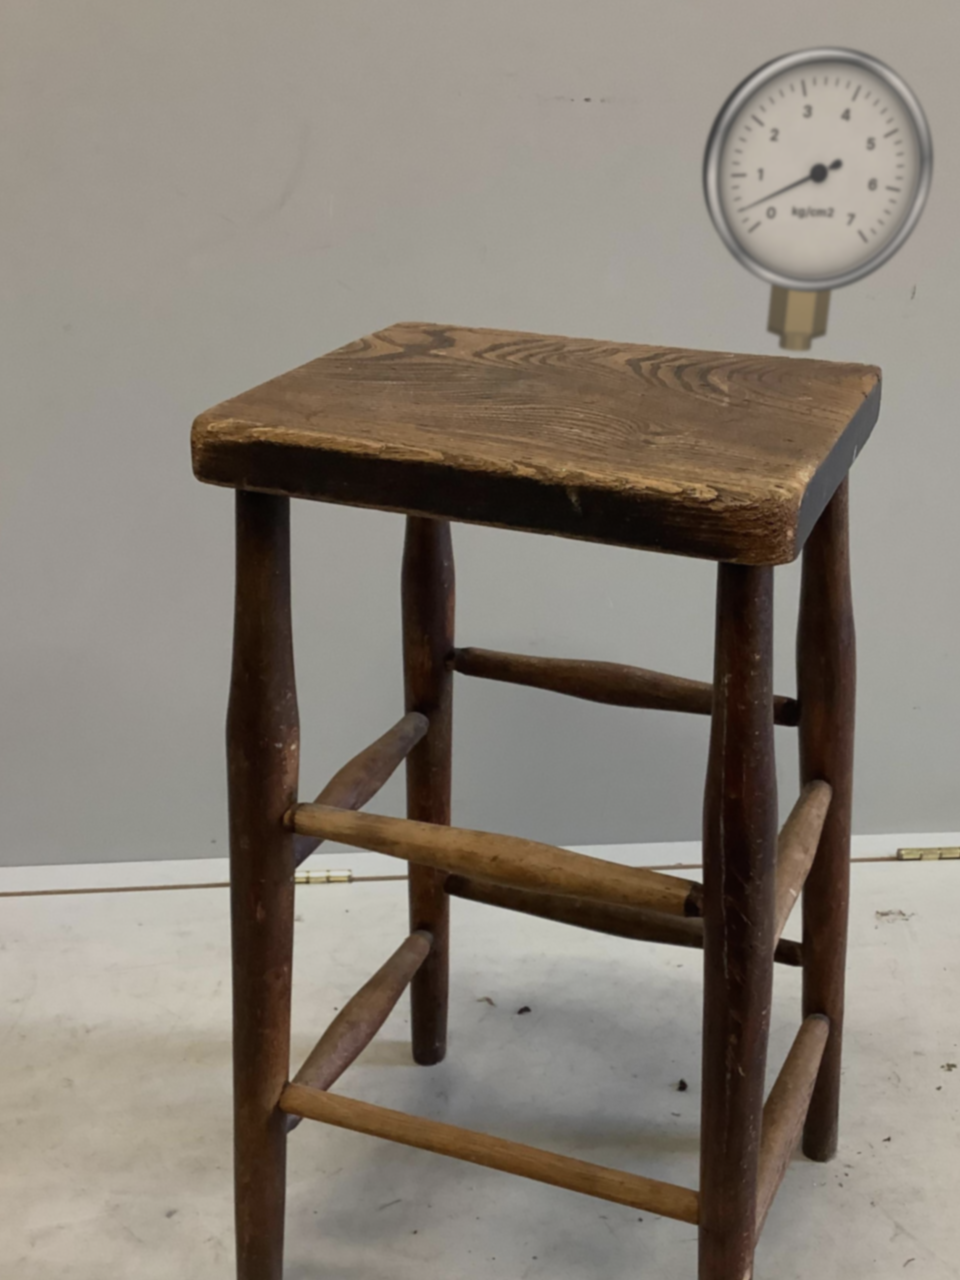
0.4 kg/cm²
